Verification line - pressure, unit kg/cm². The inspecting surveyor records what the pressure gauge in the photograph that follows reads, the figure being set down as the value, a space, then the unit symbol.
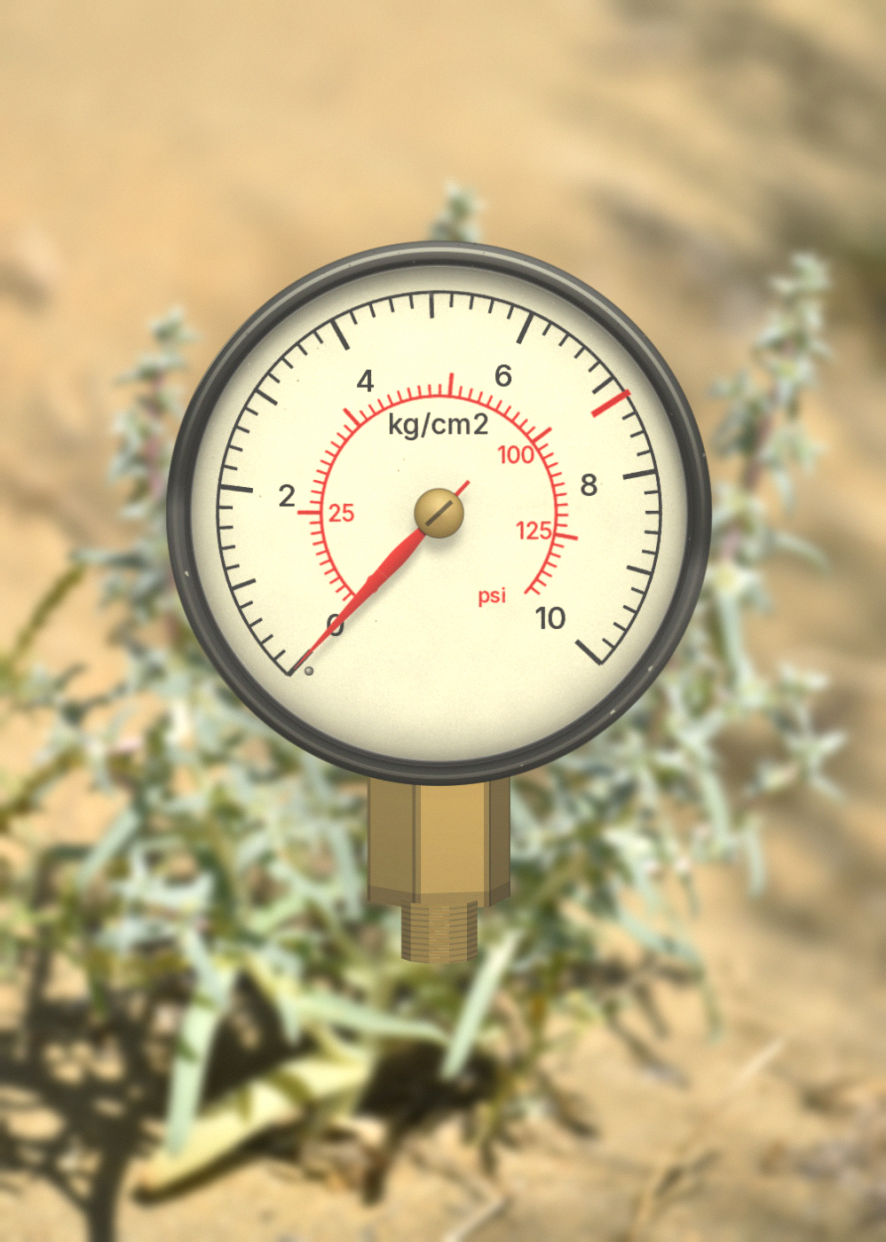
0 kg/cm²
